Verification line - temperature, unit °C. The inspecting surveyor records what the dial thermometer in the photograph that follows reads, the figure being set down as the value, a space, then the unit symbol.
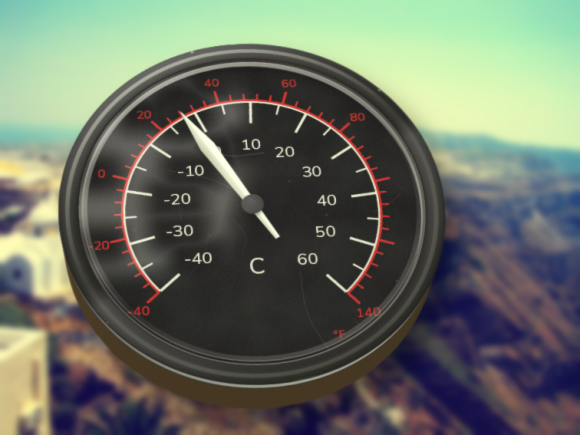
-2.5 °C
